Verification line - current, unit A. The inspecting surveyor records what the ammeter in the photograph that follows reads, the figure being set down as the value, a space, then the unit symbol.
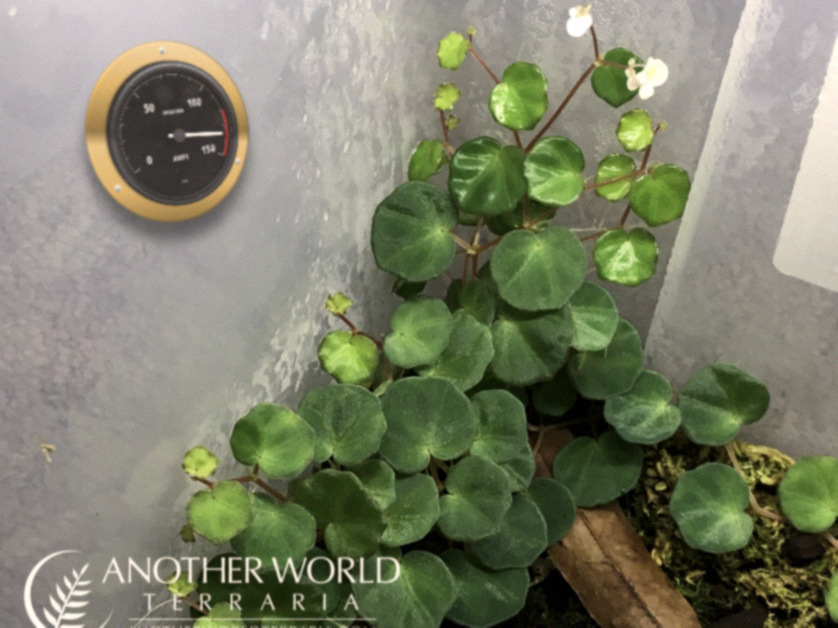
135 A
